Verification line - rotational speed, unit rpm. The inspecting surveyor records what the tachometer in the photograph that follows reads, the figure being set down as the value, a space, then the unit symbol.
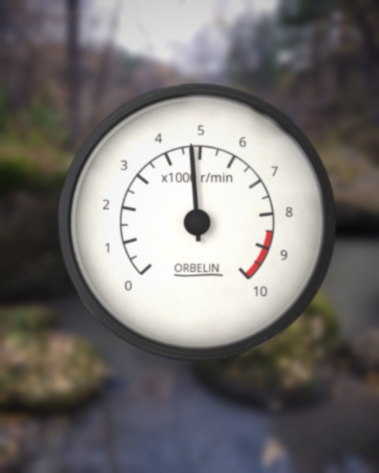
4750 rpm
